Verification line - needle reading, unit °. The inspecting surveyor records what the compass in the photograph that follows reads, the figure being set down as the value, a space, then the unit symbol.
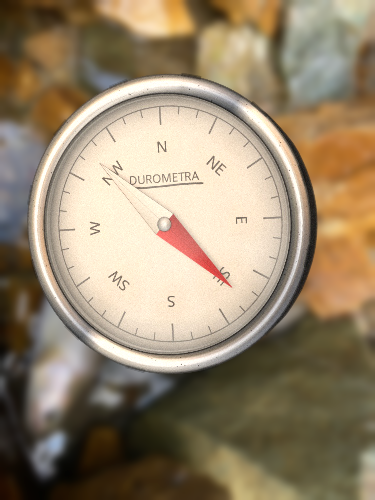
135 °
